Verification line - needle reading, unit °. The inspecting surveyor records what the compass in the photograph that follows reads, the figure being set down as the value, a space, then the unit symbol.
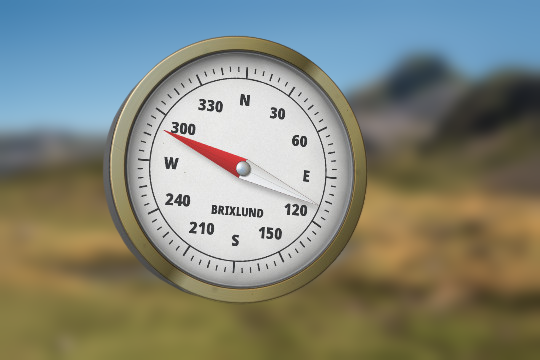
290 °
